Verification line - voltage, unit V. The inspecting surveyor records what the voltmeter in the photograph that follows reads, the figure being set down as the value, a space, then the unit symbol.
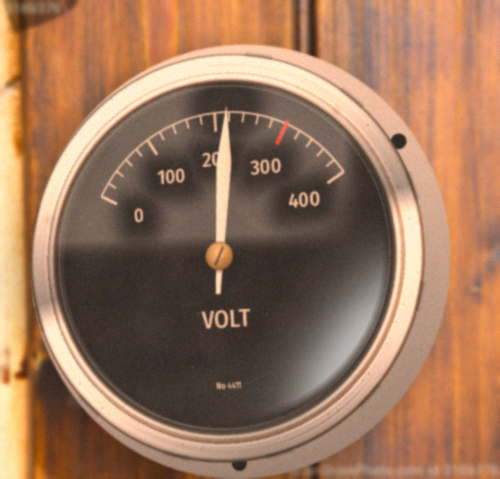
220 V
